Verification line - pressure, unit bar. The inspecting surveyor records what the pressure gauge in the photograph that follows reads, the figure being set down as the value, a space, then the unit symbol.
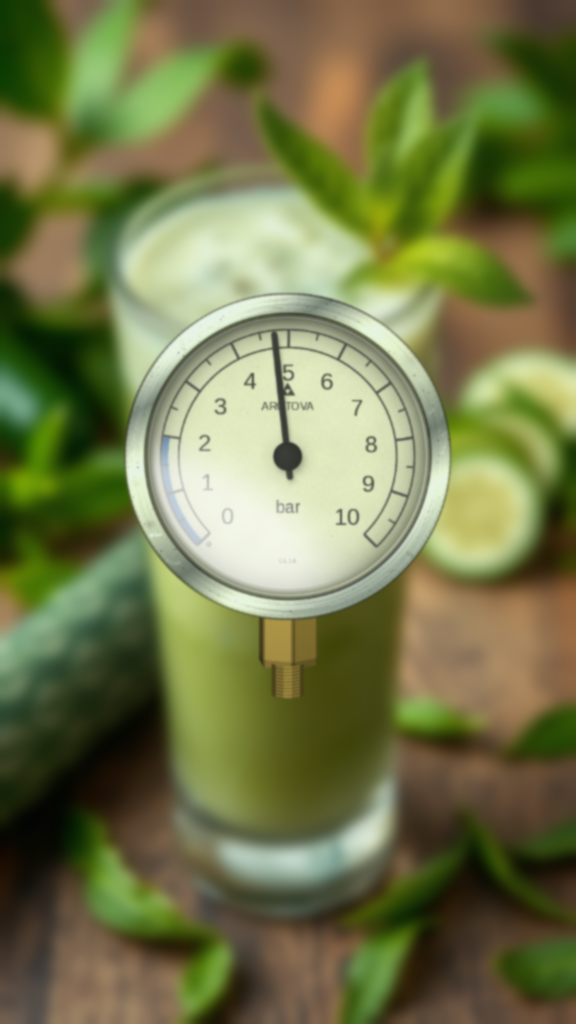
4.75 bar
